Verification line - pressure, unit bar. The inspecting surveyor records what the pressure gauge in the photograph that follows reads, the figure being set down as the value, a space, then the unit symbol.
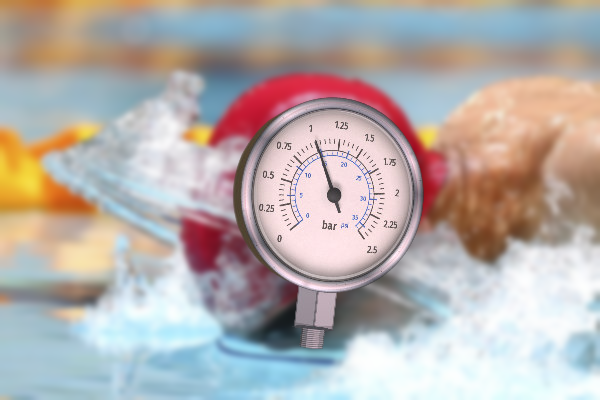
1 bar
